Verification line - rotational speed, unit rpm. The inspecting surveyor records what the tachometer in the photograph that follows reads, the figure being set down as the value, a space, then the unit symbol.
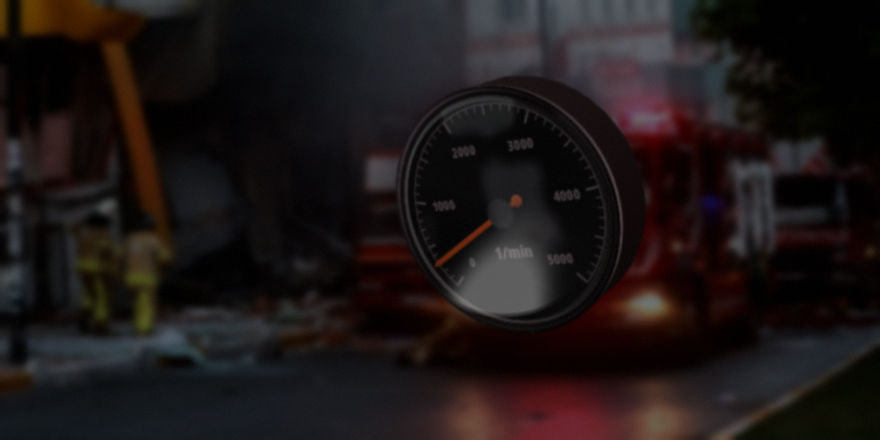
300 rpm
